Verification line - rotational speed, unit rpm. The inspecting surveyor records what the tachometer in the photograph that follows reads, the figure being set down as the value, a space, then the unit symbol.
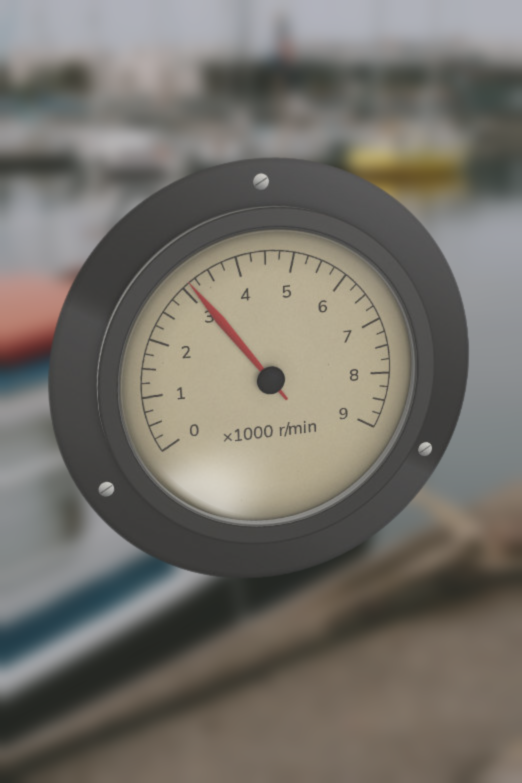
3125 rpm
